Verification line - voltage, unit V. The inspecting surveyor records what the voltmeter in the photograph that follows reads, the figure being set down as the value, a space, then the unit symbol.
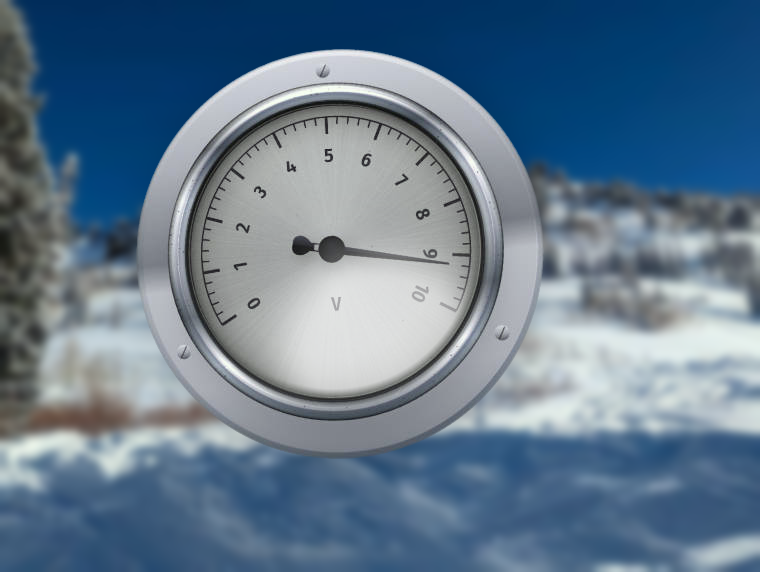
9.2 V
